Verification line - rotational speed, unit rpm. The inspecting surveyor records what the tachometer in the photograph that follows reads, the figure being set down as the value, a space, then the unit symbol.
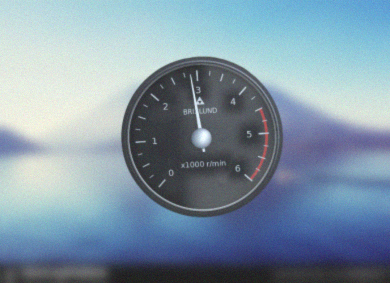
2875 rpm
